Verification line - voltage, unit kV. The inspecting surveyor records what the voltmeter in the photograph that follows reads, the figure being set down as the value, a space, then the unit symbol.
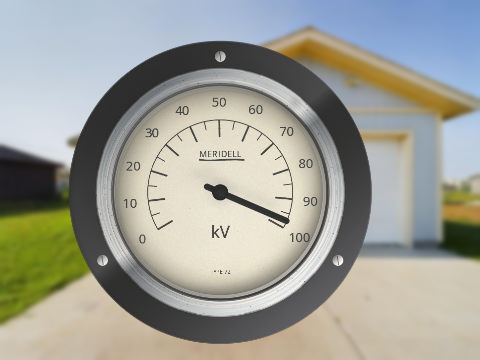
97.5 kV
